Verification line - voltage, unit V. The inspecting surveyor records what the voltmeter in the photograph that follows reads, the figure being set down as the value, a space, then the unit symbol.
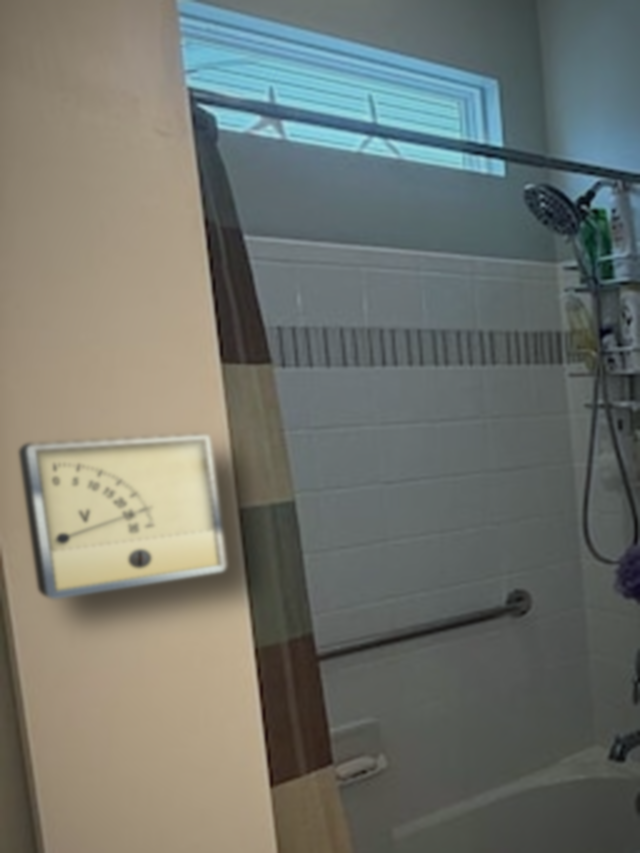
25 V
